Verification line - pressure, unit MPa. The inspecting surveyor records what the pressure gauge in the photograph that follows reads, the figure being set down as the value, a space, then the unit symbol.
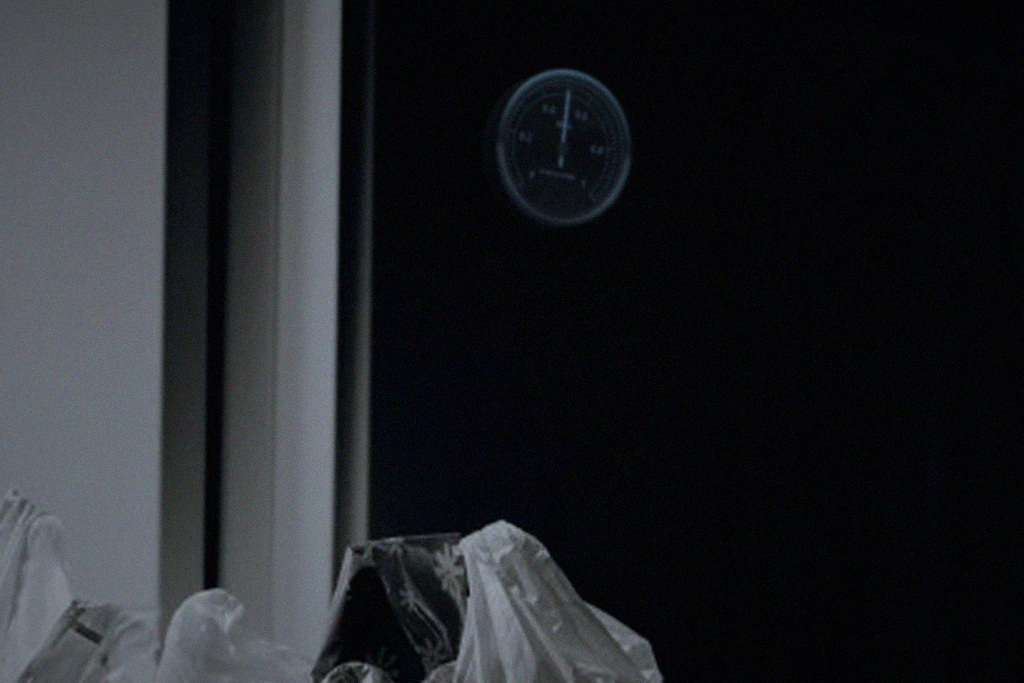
0.5 MPa
